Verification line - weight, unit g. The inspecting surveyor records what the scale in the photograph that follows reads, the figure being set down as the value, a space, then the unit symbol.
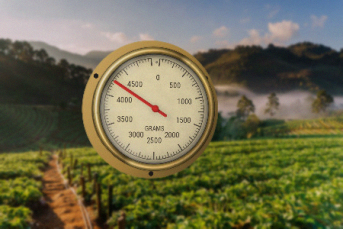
4250 g
